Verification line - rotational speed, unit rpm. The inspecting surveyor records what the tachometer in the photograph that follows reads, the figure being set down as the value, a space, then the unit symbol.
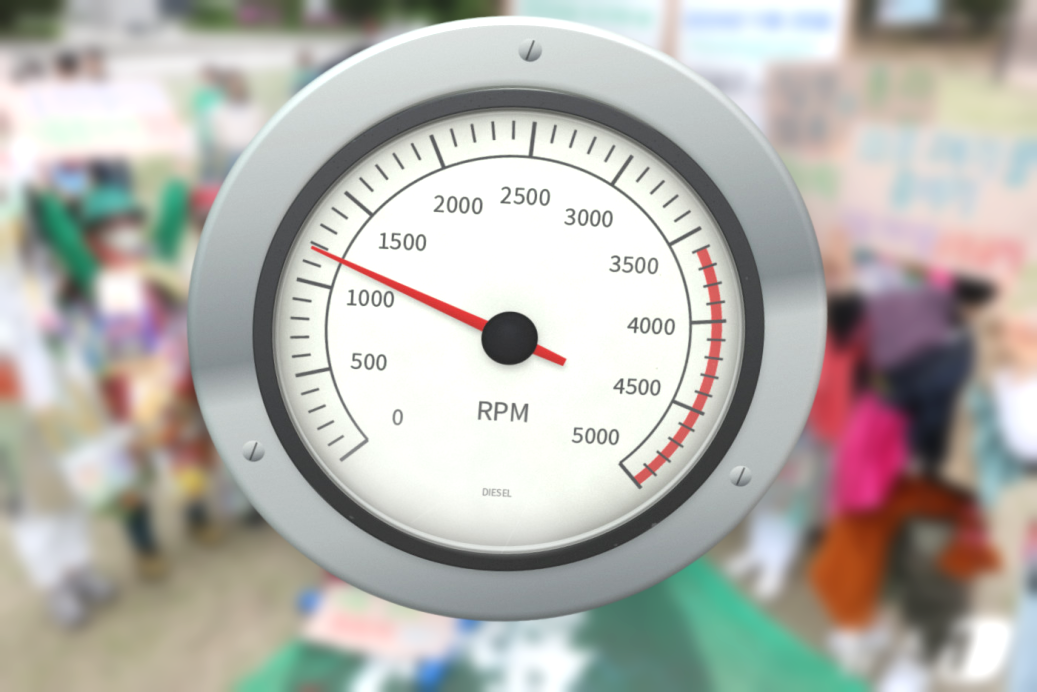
1200 rpm
